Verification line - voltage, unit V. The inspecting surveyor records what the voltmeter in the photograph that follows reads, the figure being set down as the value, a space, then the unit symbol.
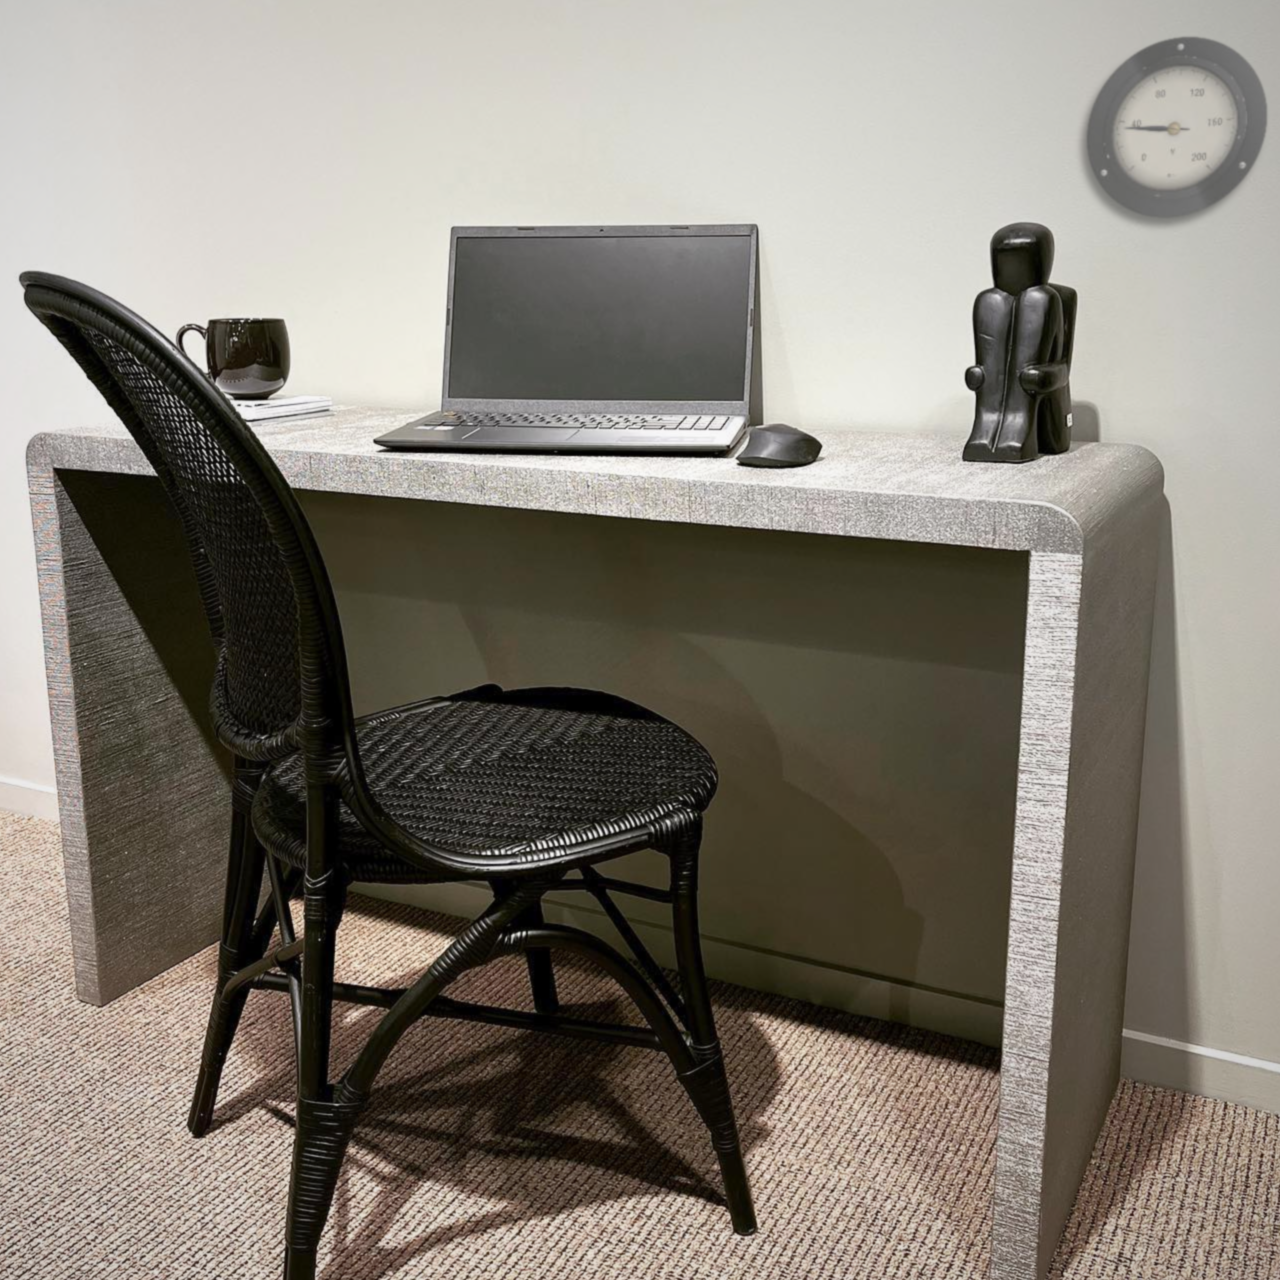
35 V
